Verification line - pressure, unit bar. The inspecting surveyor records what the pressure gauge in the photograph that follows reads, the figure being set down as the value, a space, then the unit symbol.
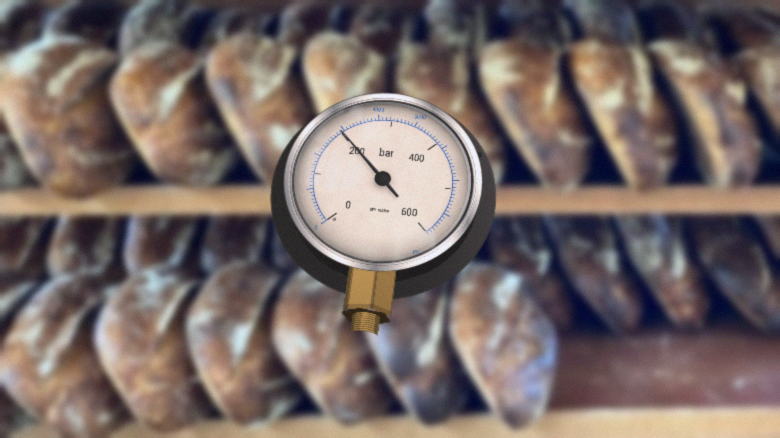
200 bar
